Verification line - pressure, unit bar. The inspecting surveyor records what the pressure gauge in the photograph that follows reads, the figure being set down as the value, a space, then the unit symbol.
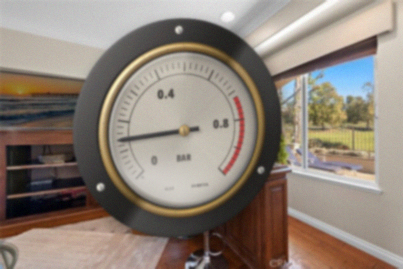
0.14 bar
